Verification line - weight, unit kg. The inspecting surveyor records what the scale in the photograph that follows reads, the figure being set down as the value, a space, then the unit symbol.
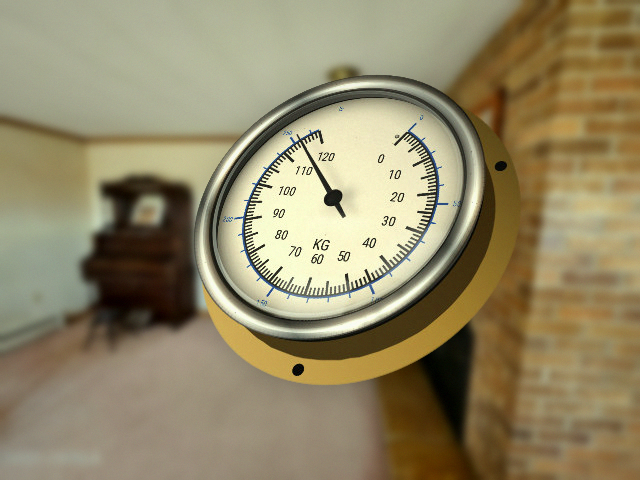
115 kg
